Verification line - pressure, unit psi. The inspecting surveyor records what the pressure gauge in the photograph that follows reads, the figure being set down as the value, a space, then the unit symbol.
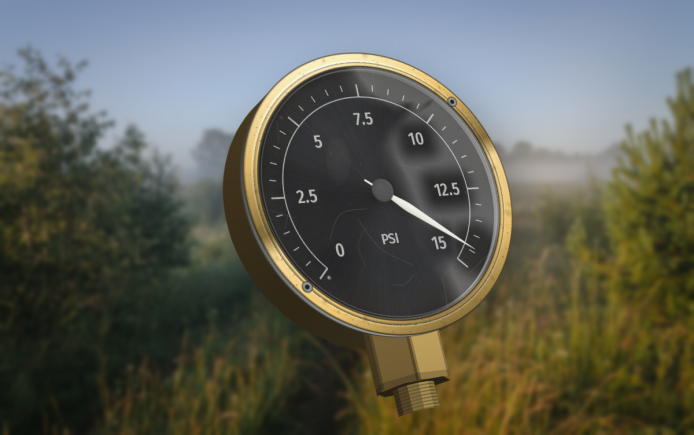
14.5 psi
